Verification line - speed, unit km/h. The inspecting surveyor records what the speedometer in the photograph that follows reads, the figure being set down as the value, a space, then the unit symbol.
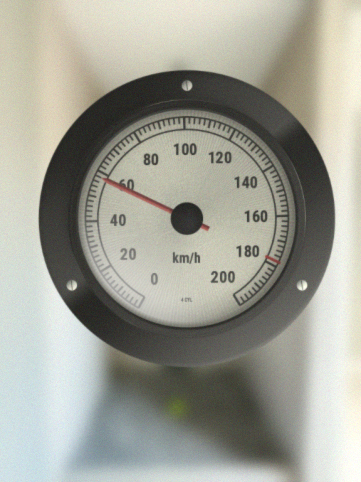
58 km/h
